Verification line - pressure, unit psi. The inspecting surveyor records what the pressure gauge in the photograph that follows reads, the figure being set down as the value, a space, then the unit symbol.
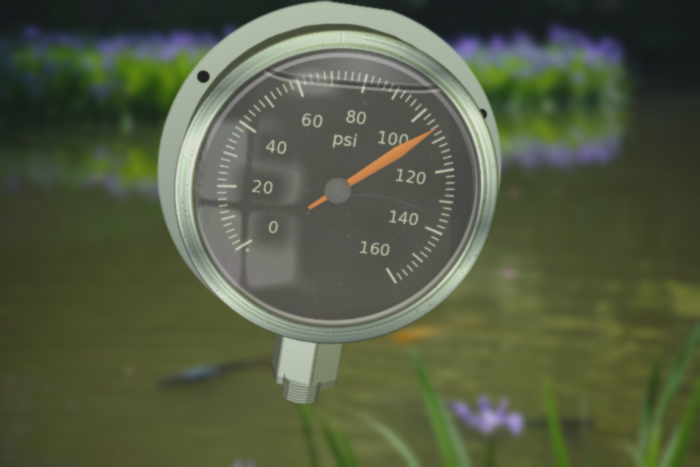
106 psi
